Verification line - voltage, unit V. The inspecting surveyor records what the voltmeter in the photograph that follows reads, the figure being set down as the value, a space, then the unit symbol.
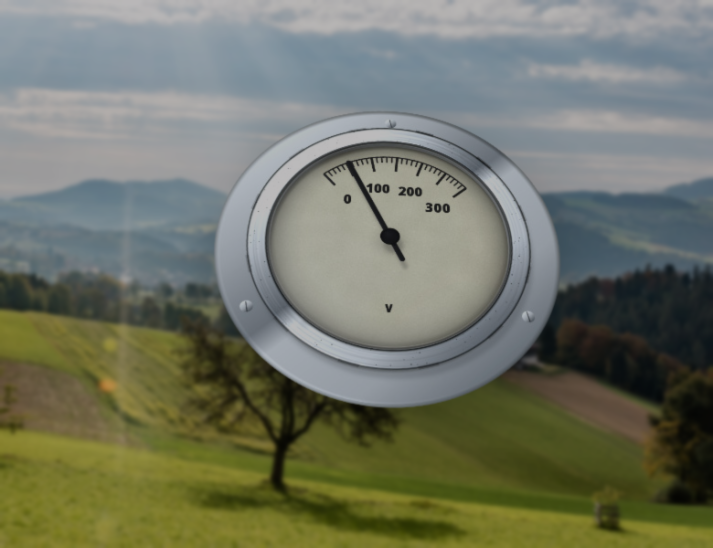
50 V
